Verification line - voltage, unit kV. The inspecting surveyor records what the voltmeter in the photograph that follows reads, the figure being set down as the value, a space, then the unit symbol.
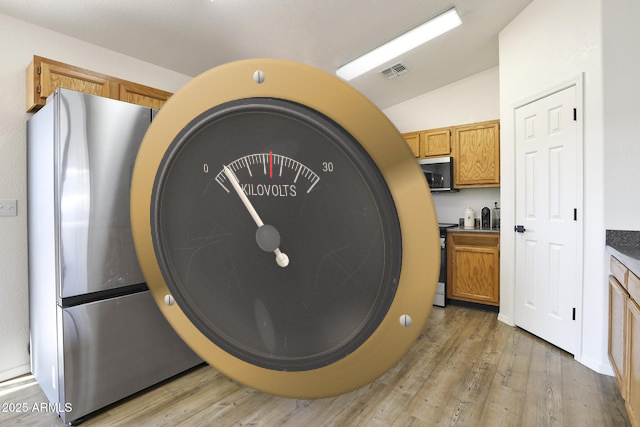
5 kV
